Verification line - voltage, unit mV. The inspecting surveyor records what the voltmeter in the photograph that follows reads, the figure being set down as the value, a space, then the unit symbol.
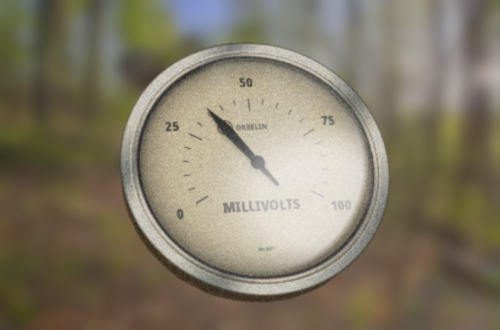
35 mV
